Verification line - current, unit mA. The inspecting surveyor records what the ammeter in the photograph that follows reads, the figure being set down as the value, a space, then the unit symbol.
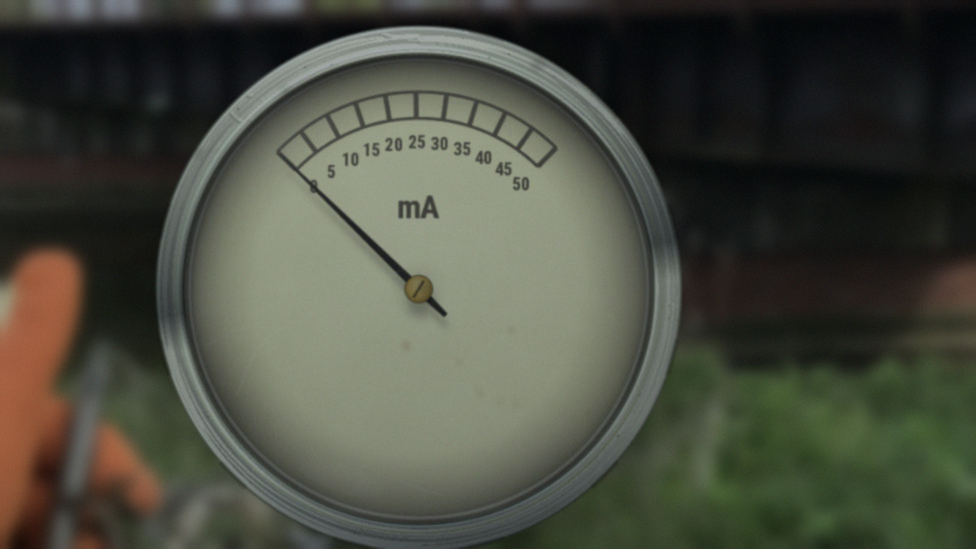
0 mA
